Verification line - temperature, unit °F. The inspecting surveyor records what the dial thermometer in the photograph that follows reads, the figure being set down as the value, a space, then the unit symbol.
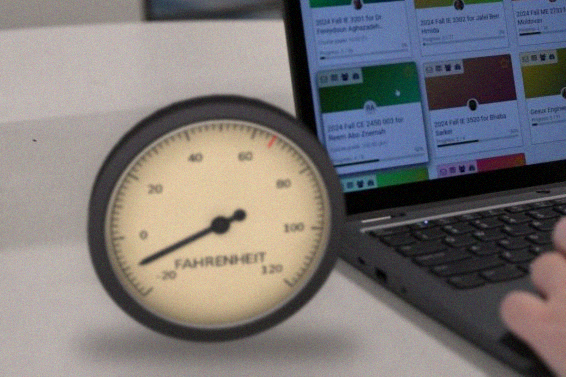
-10 °F
